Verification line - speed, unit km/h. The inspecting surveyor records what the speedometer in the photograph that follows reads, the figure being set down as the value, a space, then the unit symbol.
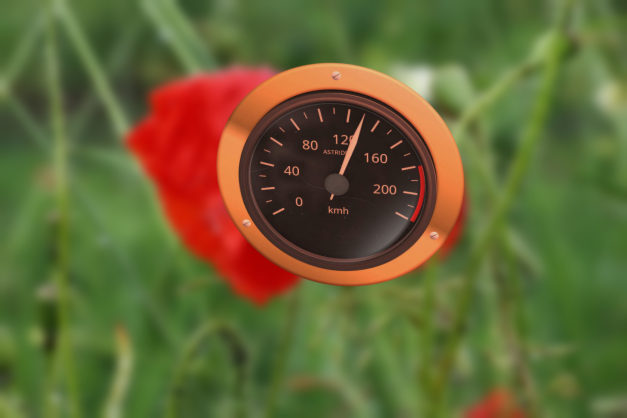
130 km/h
